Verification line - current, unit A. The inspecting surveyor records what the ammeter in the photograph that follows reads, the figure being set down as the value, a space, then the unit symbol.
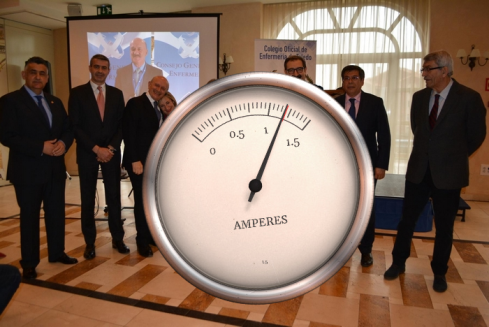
1.2 A
